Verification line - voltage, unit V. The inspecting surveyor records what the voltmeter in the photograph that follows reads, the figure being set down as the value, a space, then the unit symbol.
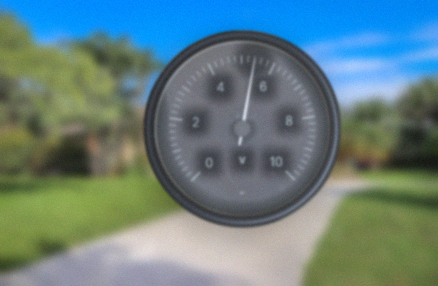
5.4 V
